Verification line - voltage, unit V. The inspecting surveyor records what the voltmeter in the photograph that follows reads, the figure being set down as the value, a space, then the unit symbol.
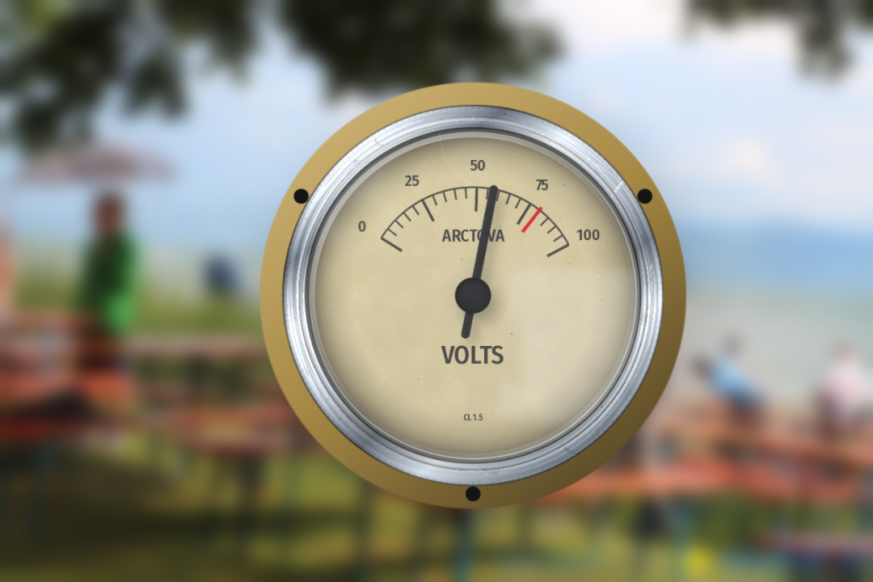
57.5 V
